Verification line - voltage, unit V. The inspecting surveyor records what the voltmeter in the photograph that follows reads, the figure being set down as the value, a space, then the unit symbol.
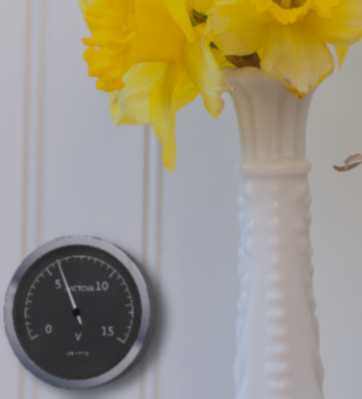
6 V
